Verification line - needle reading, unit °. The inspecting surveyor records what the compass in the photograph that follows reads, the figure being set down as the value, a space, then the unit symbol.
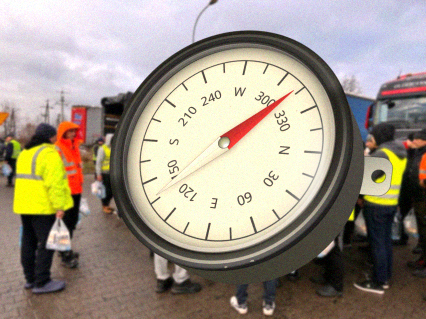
315 °
